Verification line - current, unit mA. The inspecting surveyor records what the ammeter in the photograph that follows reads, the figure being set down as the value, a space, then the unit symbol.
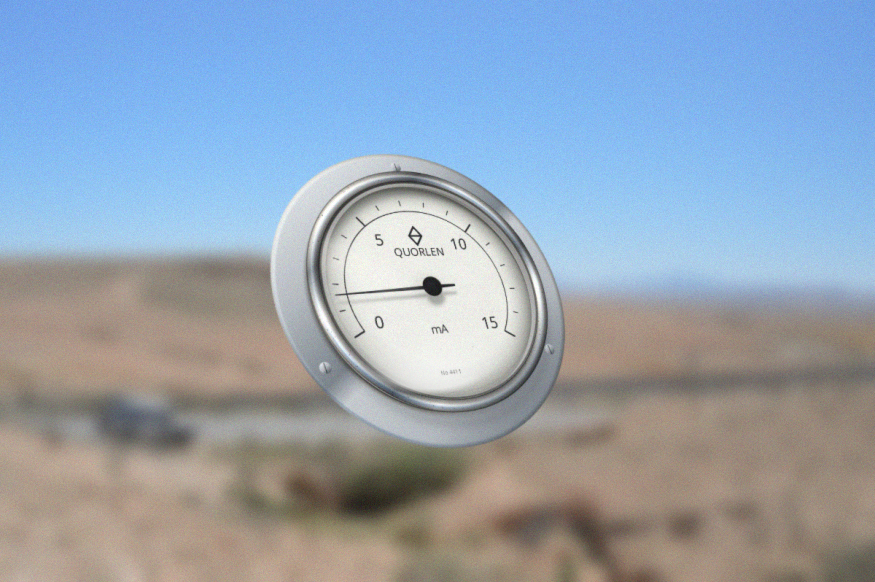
1.5 mA
